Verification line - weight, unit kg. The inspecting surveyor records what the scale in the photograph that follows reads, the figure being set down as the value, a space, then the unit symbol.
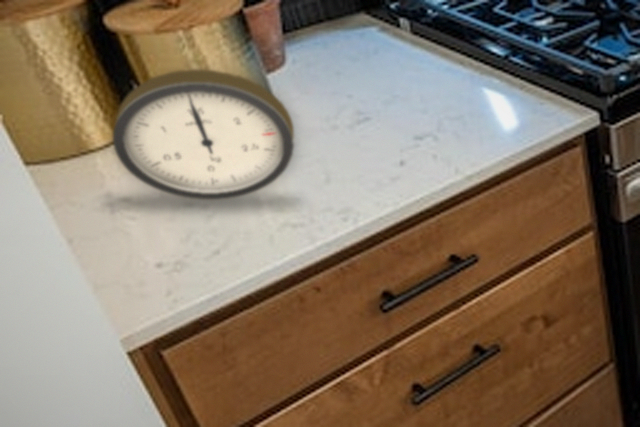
1.5 kg
